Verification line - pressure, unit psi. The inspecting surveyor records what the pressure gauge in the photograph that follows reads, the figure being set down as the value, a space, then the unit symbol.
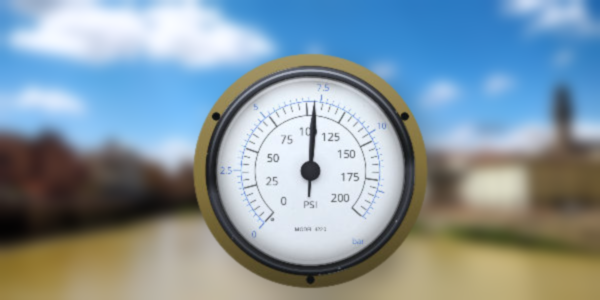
105 psi
